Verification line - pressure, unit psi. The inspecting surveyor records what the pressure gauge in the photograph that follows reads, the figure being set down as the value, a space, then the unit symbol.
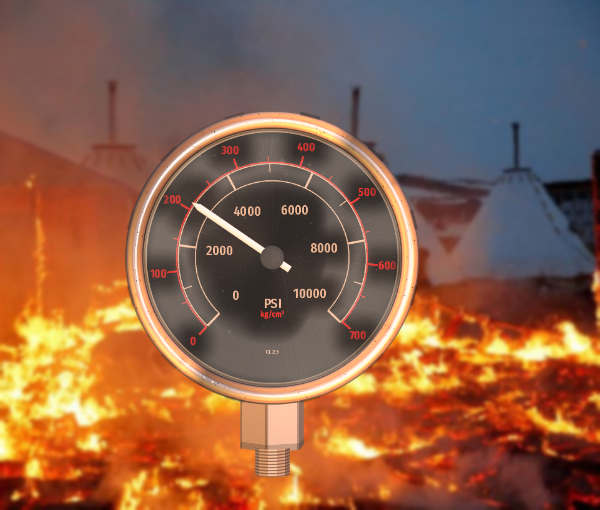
3000 psi
